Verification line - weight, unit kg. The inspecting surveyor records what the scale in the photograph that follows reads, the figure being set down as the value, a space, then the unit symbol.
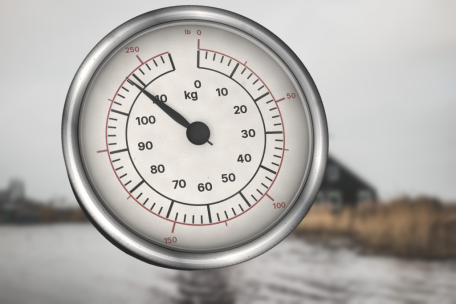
108 kg
